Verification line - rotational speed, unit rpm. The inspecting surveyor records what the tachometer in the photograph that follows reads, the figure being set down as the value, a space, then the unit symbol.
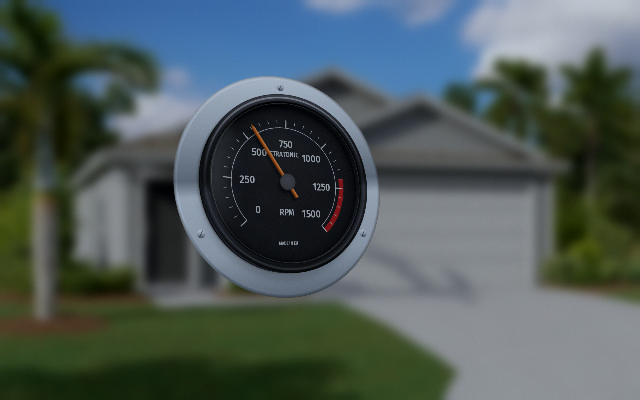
550 rpm
